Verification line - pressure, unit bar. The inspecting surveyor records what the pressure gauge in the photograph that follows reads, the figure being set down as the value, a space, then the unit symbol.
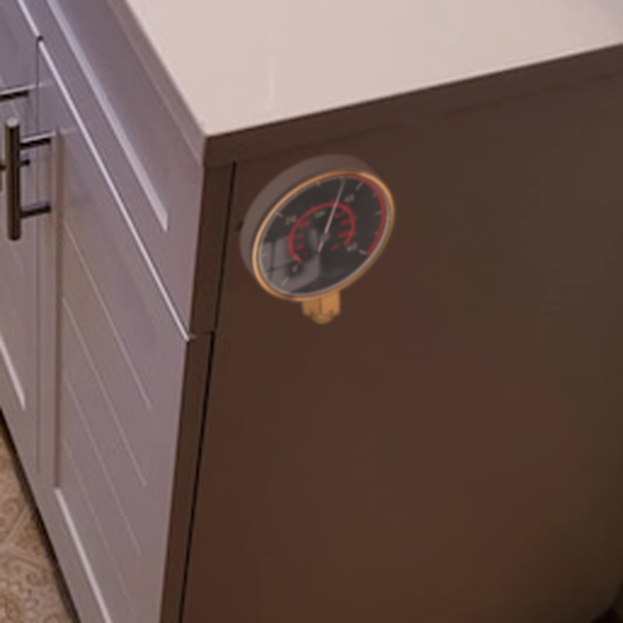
35 bar
